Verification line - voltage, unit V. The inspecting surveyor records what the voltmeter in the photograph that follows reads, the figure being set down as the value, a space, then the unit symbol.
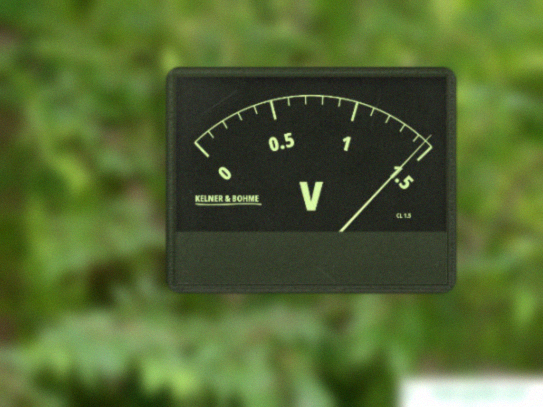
1.45 V
